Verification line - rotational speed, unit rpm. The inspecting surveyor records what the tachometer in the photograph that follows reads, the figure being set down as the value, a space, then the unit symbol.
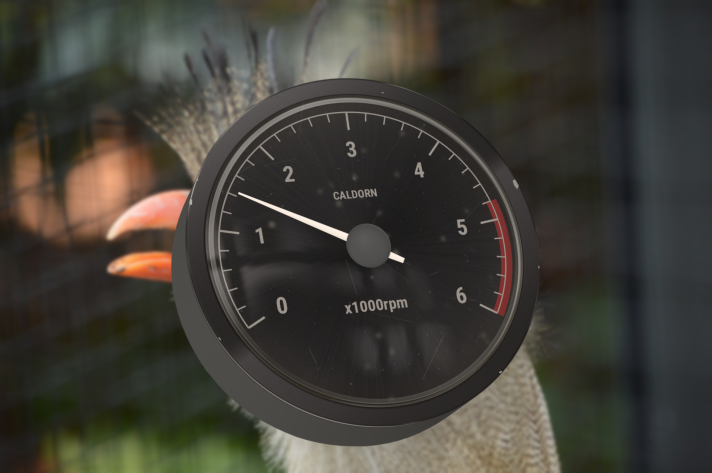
1400 rpm
